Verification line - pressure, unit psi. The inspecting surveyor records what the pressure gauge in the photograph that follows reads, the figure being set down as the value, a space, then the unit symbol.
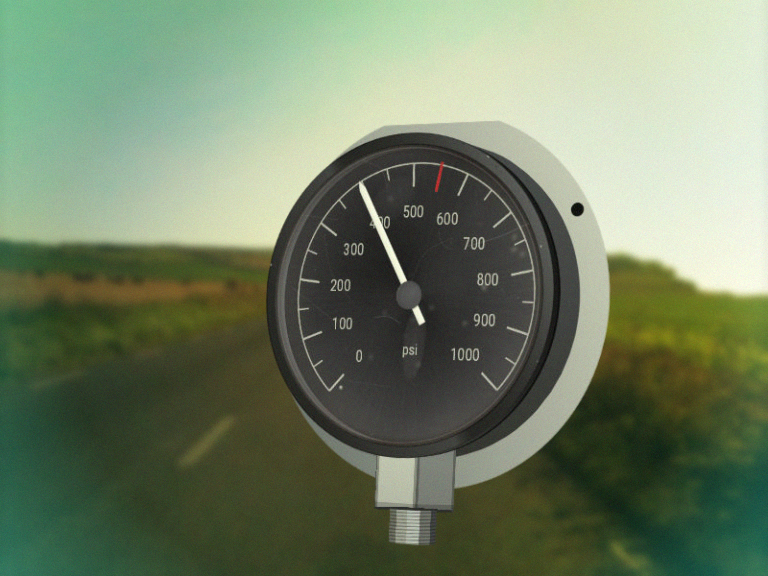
400 psi
